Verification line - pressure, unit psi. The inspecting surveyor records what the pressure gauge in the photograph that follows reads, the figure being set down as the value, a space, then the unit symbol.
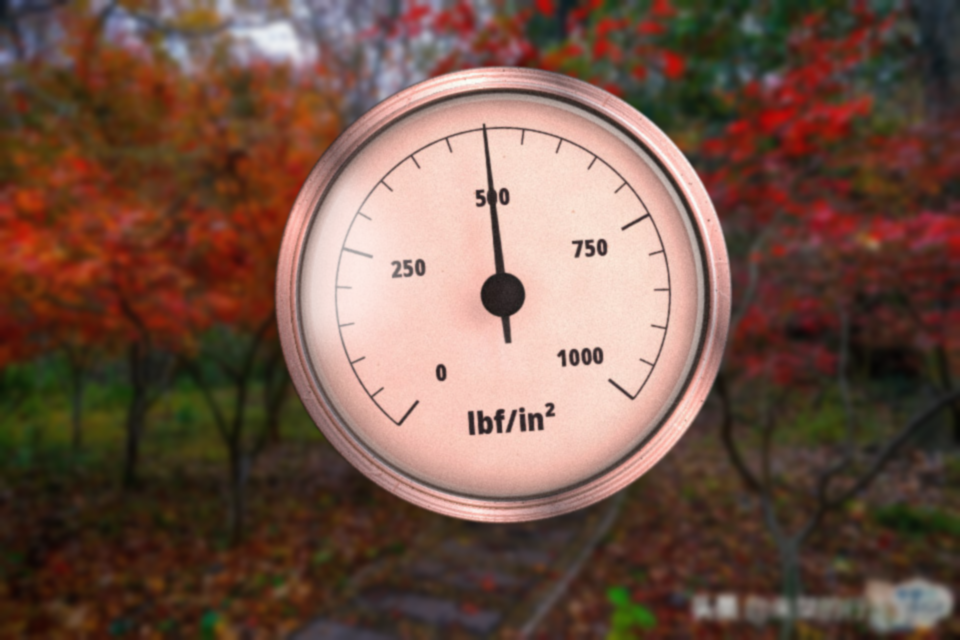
500 psi
